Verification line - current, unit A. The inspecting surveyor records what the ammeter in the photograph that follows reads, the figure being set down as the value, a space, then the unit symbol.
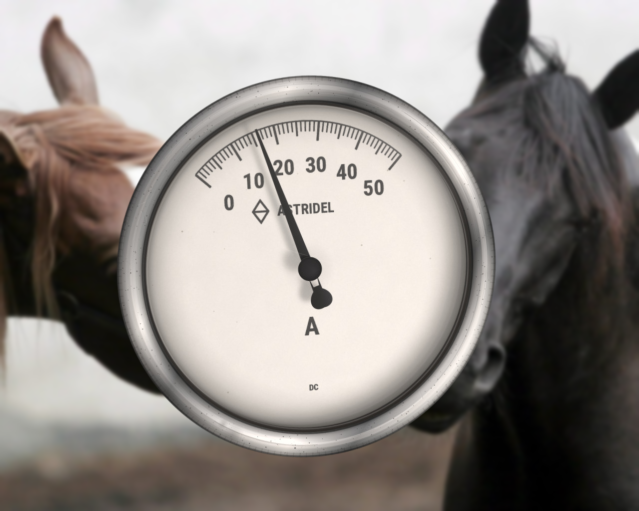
16 A
